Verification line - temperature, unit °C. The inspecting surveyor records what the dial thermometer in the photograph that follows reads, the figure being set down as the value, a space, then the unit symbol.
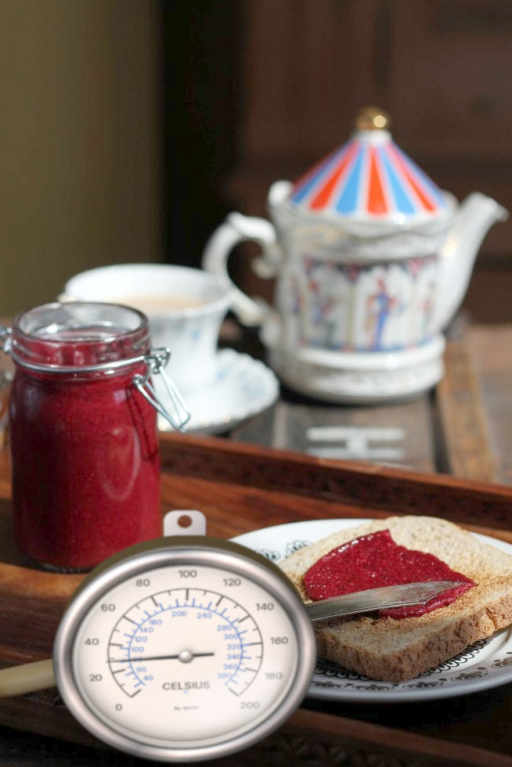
30 °C
